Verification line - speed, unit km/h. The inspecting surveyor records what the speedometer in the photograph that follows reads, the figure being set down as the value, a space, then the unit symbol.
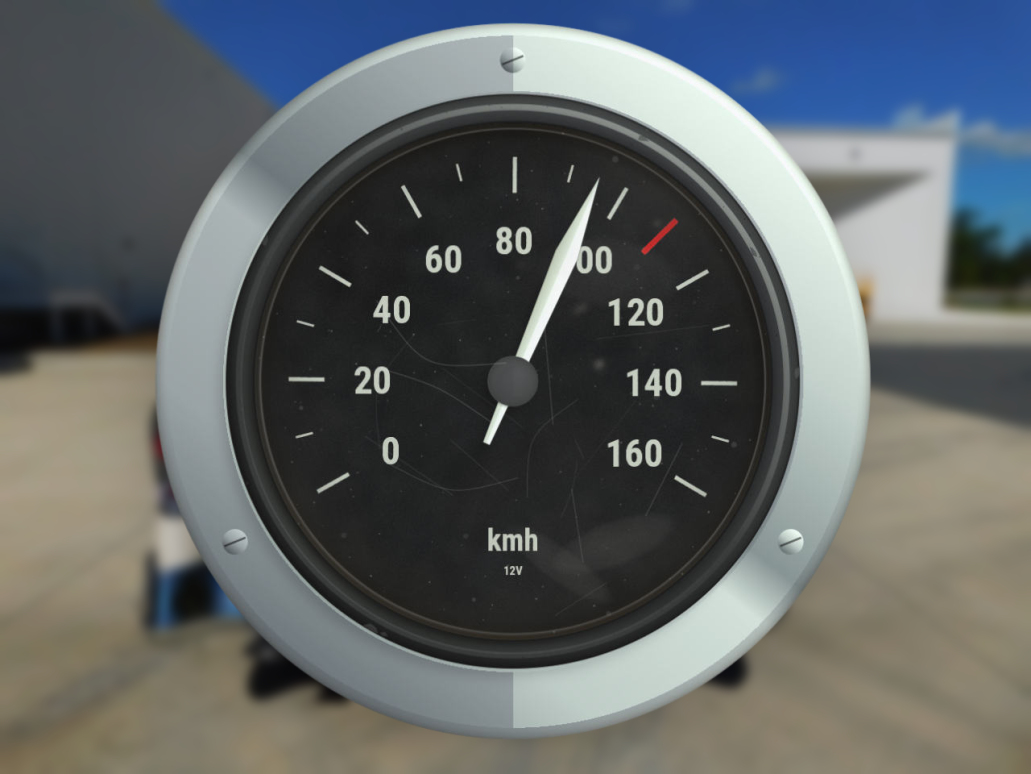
95 km/h
